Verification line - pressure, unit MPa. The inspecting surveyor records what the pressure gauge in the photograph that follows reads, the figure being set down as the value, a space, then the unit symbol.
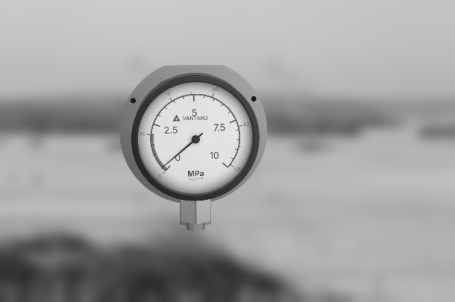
0.25 MPa
